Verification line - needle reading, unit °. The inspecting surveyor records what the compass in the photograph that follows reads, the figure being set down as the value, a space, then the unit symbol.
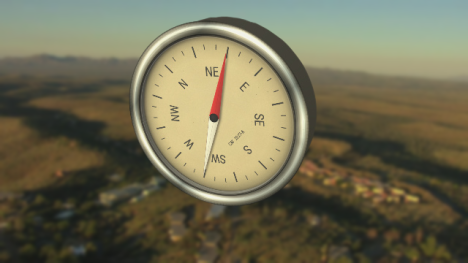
60 °
